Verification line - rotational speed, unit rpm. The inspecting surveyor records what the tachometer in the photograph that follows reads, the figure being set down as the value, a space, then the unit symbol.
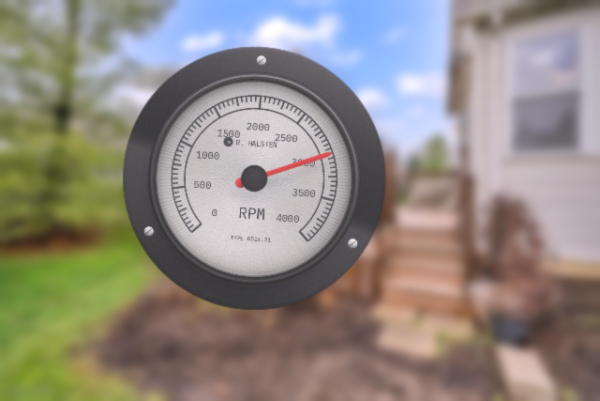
3000 rpm
